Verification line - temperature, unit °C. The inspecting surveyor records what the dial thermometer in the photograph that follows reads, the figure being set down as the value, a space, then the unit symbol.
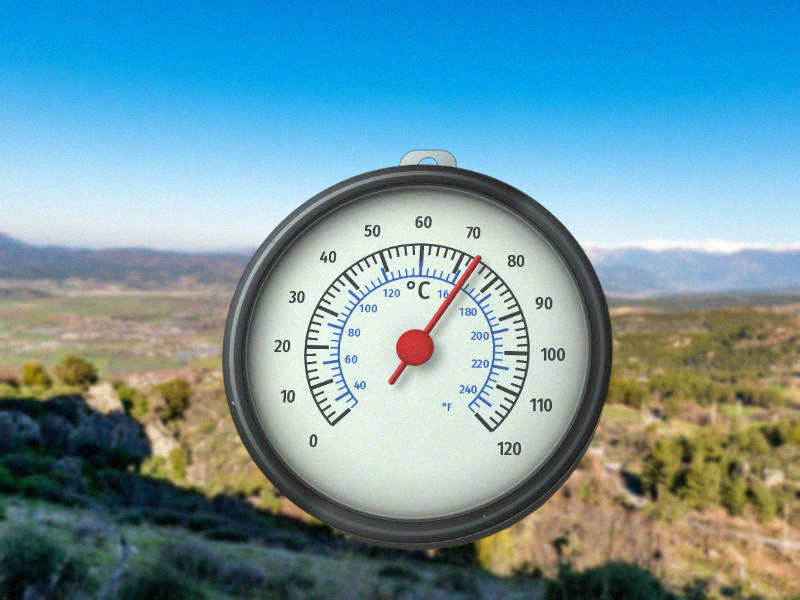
74 °C
